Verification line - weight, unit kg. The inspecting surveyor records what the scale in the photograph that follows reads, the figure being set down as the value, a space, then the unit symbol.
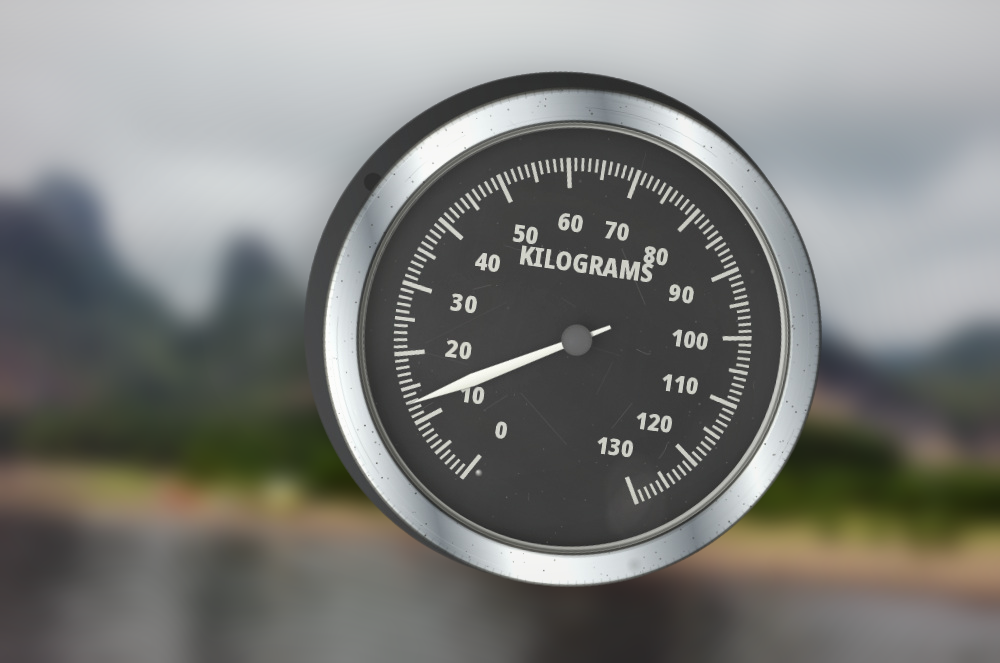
13 kg
